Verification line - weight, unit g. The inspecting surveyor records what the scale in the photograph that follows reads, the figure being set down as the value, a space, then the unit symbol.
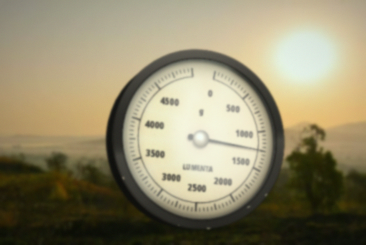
1250 g
